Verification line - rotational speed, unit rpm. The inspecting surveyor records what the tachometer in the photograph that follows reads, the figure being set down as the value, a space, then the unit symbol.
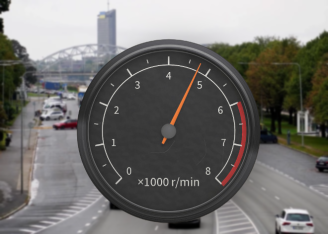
4750 rpm
